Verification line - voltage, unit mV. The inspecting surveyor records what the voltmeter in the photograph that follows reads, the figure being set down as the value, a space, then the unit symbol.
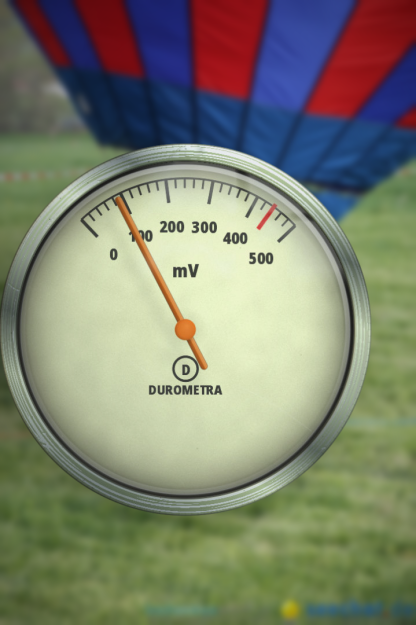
90 mV
